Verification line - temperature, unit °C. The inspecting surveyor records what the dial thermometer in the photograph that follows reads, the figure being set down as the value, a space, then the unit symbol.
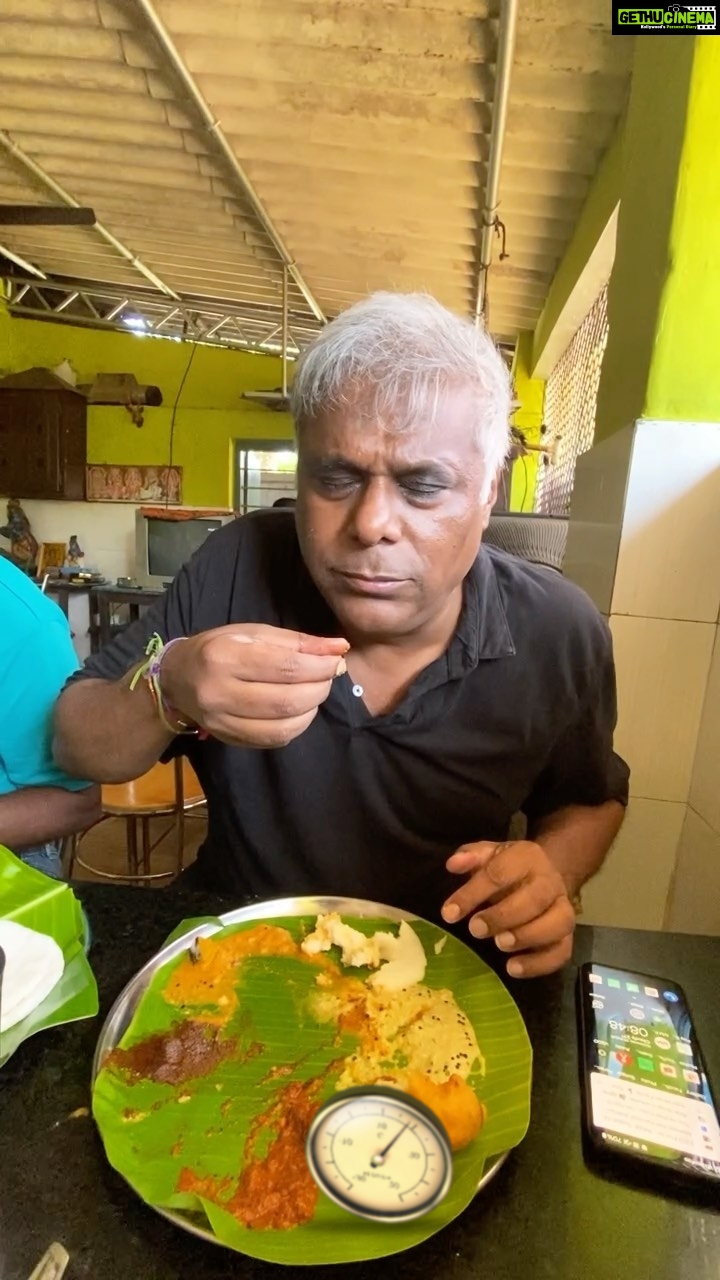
17.5 °C
